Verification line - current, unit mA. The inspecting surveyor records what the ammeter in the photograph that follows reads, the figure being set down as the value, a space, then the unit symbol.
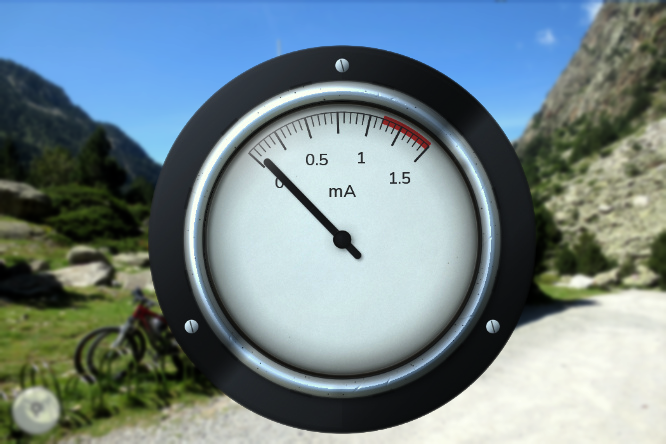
0.05 mA
